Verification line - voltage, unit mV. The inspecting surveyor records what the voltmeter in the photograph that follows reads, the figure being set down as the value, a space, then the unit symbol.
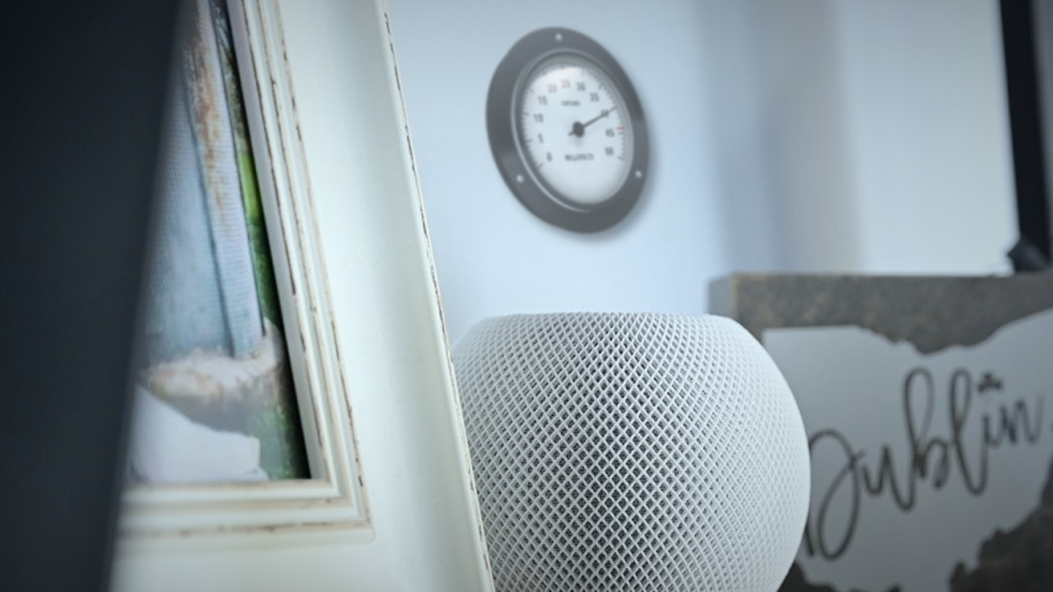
40 mV
